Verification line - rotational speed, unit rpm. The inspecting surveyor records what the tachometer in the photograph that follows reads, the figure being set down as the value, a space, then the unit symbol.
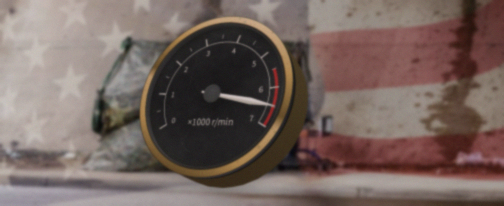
6500 rpm
